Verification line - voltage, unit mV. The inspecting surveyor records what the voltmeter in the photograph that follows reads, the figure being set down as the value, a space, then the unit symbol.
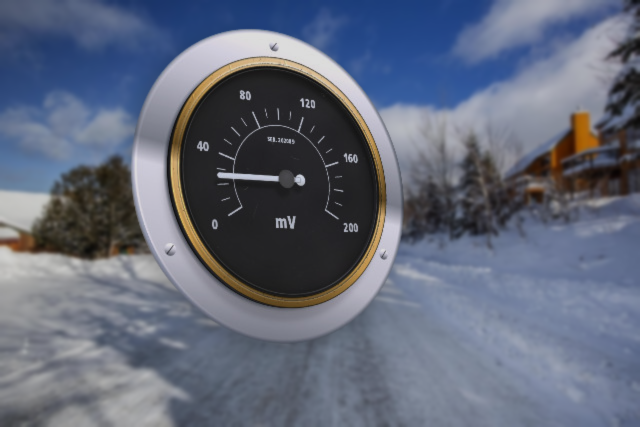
25 mV
